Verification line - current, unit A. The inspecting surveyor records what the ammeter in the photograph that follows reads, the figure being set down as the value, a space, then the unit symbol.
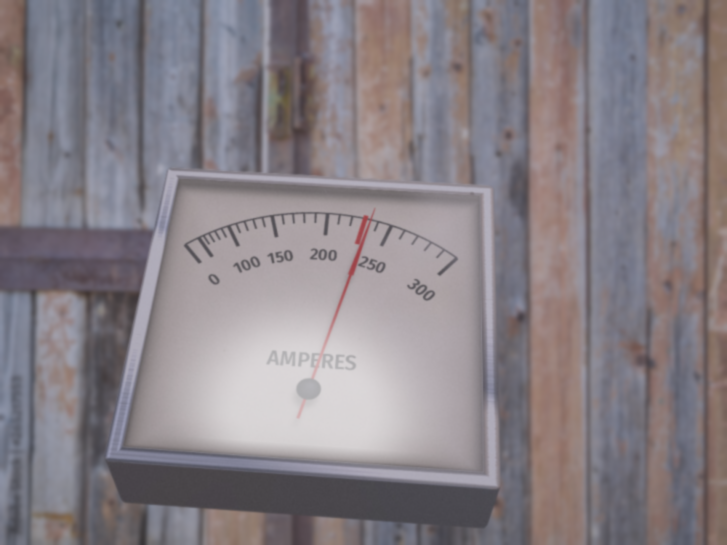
235 A
